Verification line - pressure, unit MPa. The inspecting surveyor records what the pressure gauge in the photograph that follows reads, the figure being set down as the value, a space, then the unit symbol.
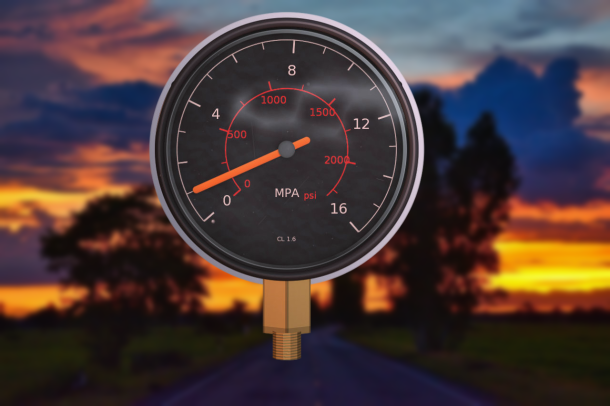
1 MPa
